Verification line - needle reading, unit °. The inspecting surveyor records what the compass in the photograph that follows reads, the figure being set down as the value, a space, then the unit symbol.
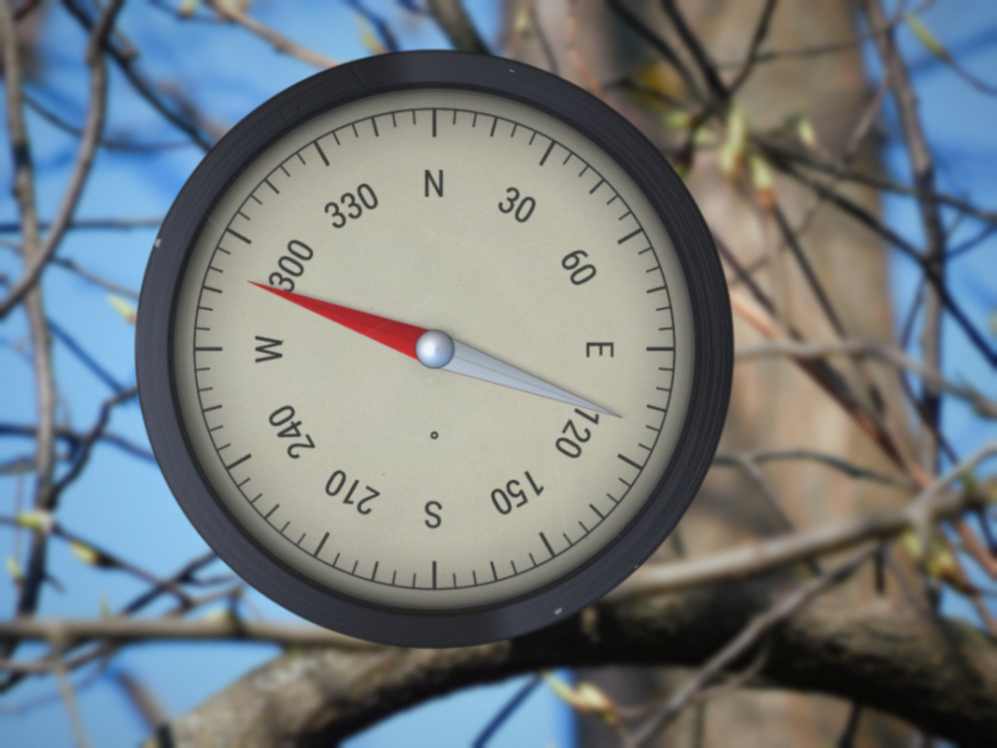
290 °
